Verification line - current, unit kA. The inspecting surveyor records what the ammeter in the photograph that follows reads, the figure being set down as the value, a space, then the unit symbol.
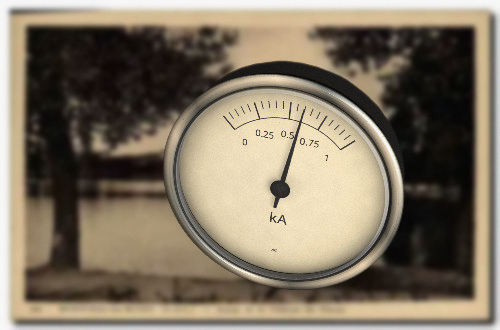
0.6 kA
